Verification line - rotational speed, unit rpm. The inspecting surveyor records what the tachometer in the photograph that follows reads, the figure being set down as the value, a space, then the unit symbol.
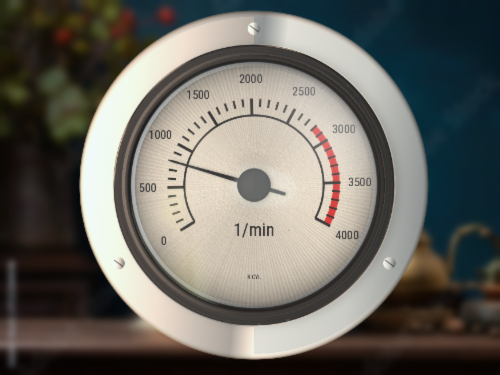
800 rpm
